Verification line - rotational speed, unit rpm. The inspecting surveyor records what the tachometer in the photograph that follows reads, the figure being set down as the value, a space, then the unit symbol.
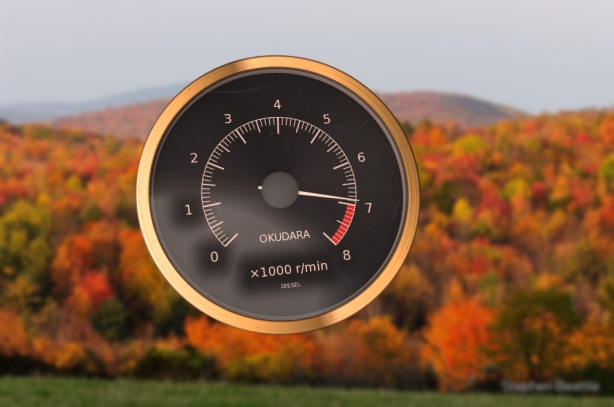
6900 rpm
